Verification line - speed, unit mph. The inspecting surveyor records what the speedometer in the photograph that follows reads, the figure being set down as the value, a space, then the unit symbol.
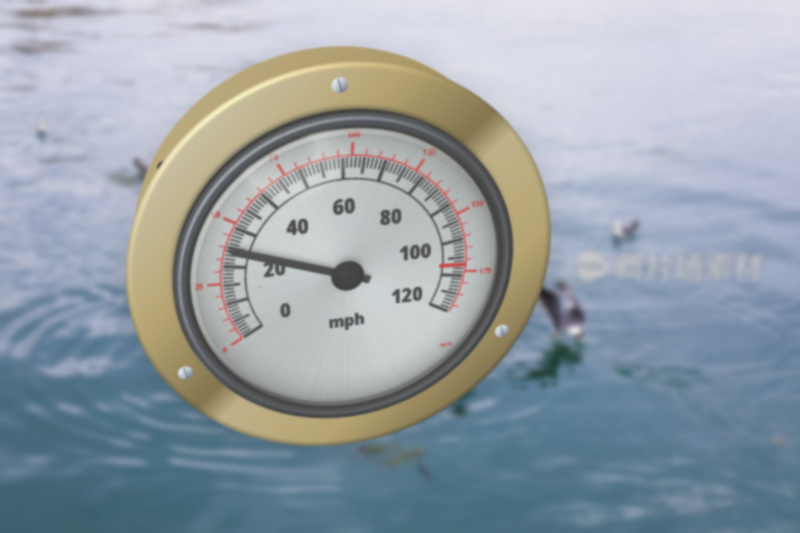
25 mph
